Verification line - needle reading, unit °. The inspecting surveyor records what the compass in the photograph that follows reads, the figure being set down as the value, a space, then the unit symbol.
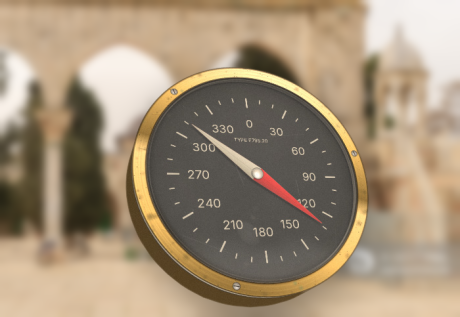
130 °
